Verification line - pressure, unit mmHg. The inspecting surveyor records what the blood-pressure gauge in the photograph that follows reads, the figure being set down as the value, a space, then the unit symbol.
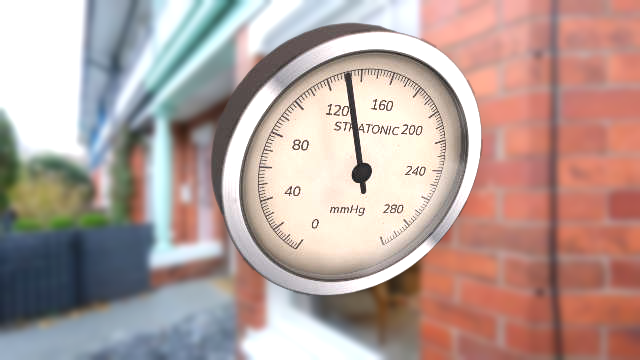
130 mmHg
